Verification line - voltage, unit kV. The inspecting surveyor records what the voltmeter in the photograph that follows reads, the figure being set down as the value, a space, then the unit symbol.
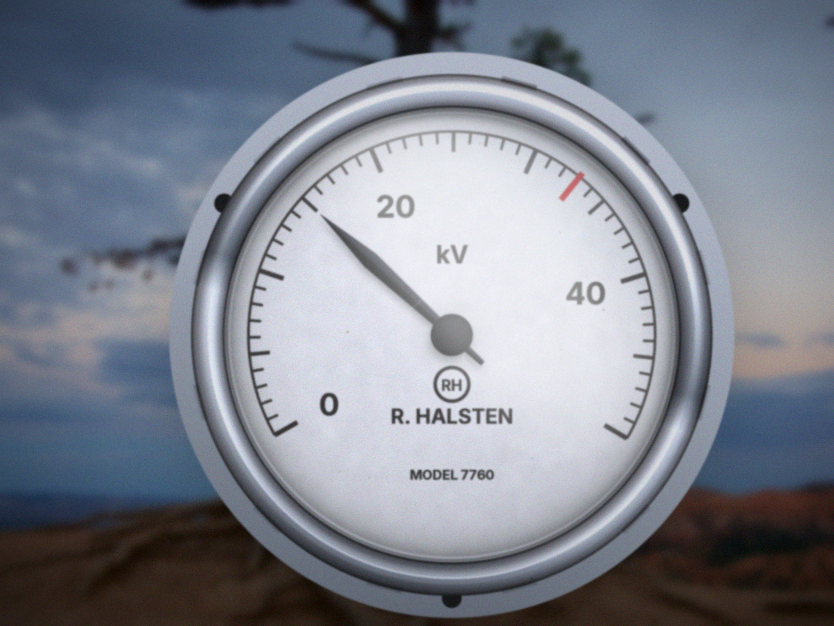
15 kV
